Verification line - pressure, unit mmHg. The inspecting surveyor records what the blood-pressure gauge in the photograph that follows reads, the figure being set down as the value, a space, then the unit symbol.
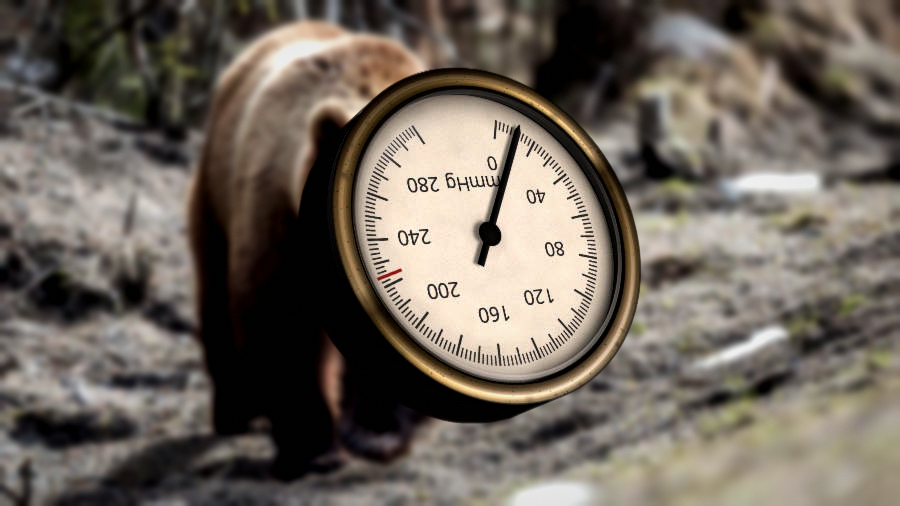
10 mmHg
